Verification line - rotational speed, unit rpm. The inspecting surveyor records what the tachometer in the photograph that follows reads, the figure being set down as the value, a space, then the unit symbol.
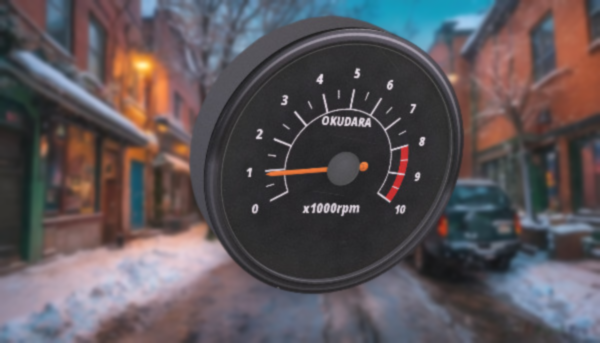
1000 rpm
